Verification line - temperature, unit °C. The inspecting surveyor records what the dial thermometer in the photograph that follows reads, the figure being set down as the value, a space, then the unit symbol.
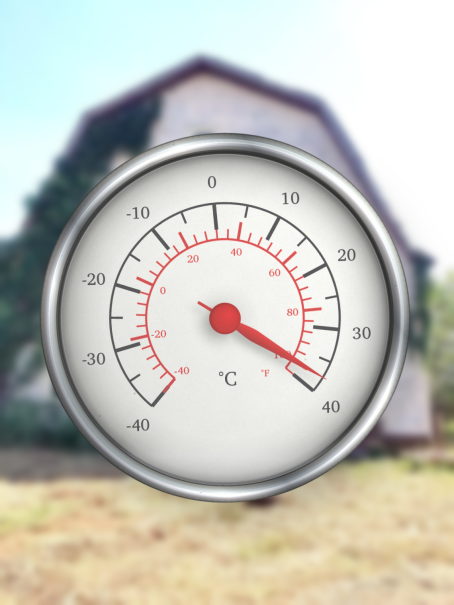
37.5 °C
